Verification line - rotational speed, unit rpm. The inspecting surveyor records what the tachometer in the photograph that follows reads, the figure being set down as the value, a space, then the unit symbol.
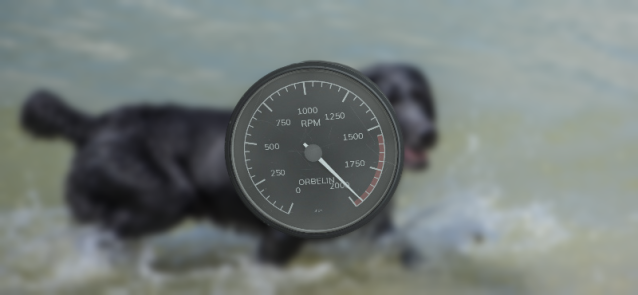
1950 rpm
